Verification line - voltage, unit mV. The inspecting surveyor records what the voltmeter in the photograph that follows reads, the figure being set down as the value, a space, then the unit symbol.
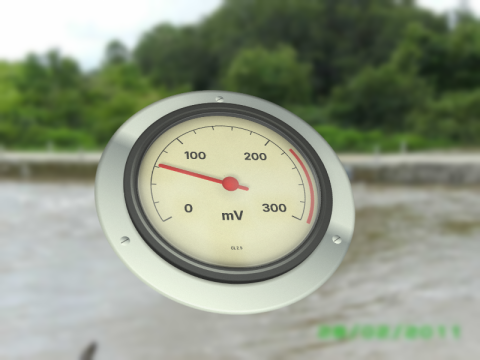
60 mV
